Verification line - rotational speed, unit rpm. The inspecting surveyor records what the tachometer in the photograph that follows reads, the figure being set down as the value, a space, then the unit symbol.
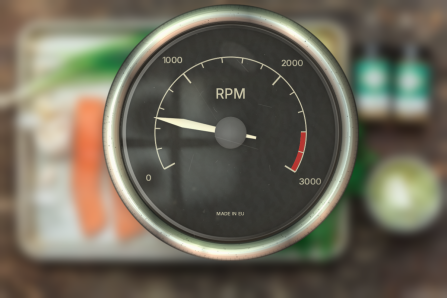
500 rpm
